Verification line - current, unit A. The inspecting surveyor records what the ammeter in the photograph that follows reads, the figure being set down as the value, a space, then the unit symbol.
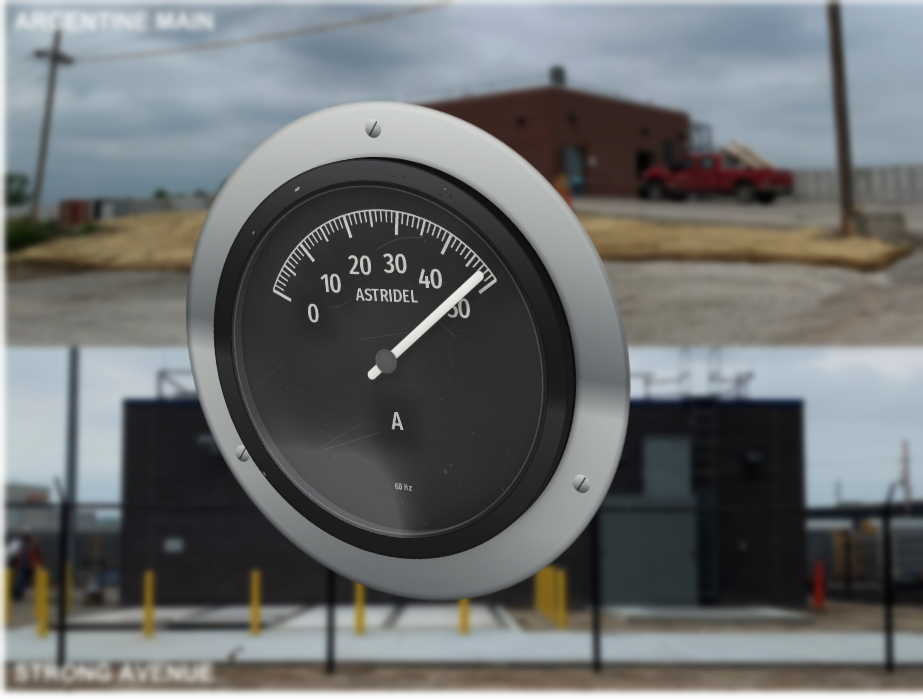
48 A
